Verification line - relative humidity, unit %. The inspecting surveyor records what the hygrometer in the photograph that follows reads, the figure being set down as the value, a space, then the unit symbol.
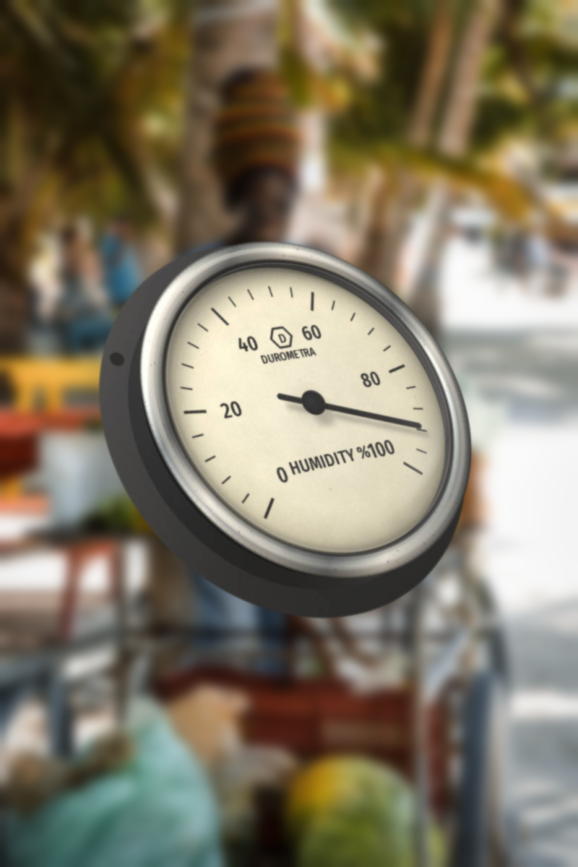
92 %
